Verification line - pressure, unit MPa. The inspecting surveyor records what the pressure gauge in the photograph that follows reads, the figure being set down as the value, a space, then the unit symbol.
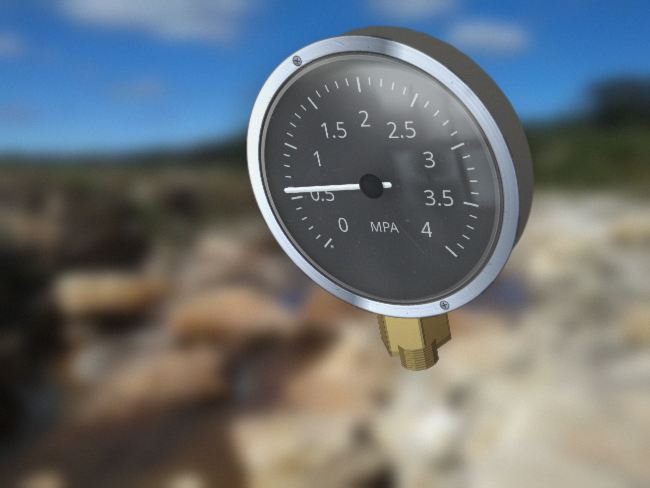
0.6 MPa
